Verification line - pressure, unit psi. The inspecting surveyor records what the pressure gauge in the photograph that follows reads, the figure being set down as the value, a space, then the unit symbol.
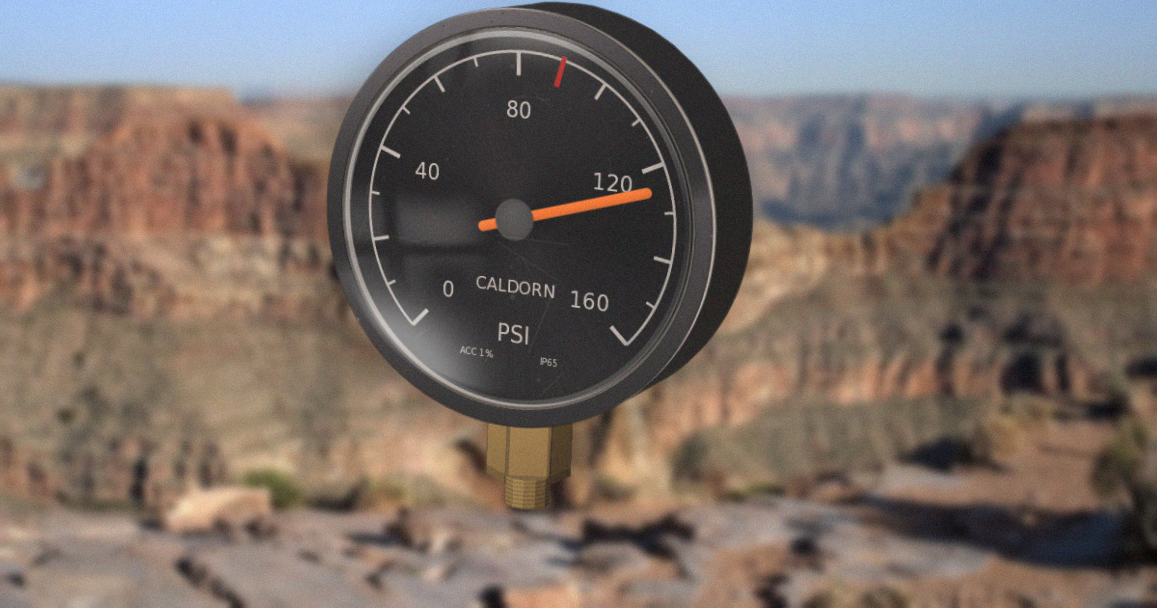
125 psi
